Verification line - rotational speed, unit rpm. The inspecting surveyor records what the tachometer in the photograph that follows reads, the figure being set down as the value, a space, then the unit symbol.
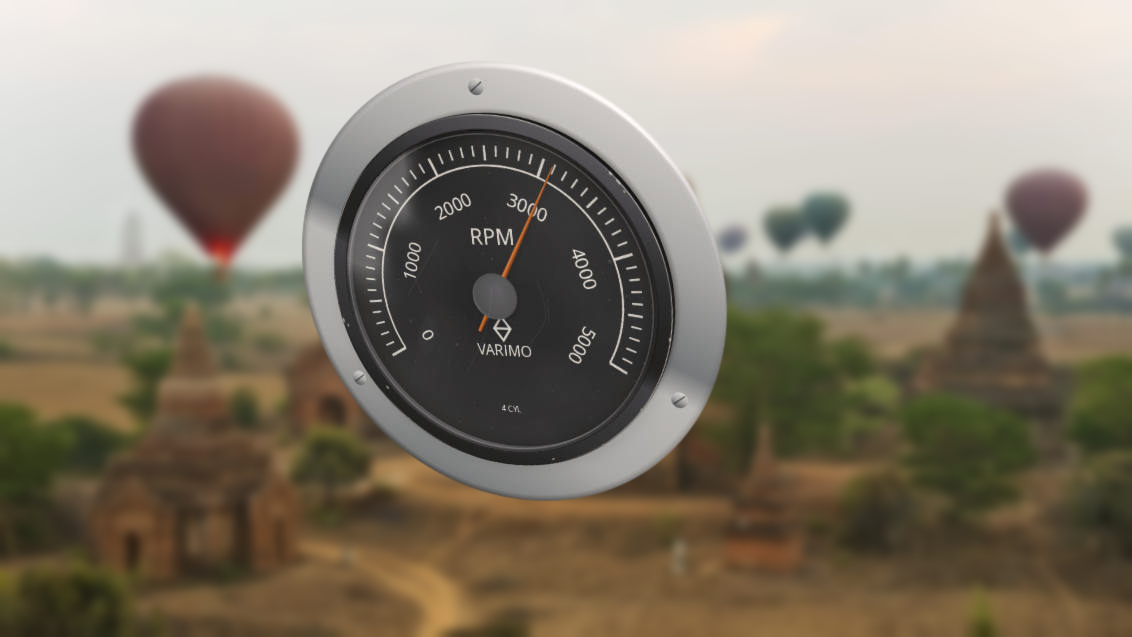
3100 rpm
